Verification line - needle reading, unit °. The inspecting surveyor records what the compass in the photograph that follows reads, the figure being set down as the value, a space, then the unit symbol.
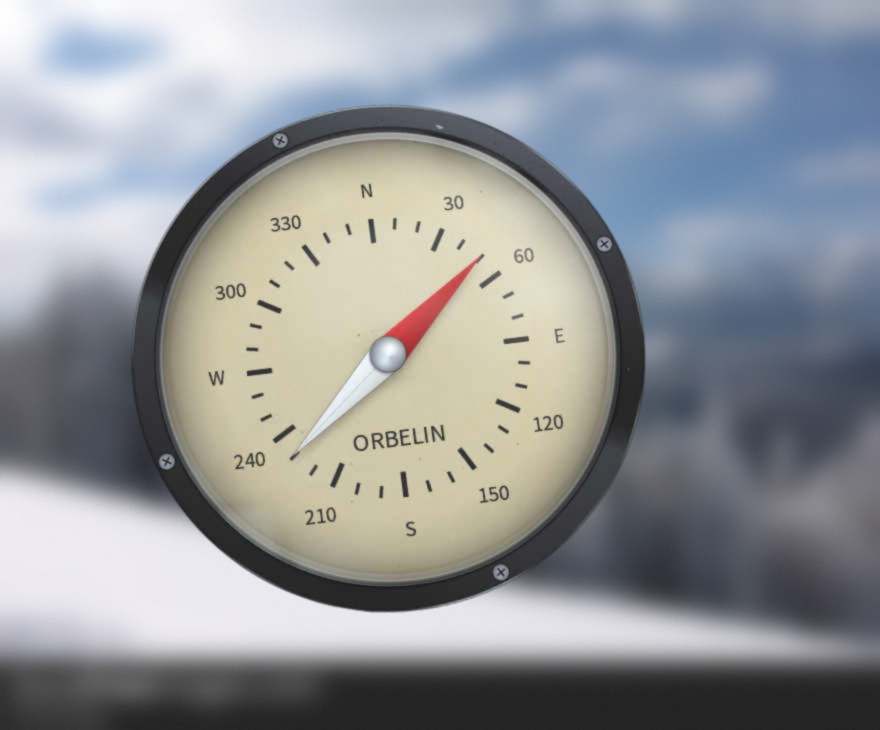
50 °
